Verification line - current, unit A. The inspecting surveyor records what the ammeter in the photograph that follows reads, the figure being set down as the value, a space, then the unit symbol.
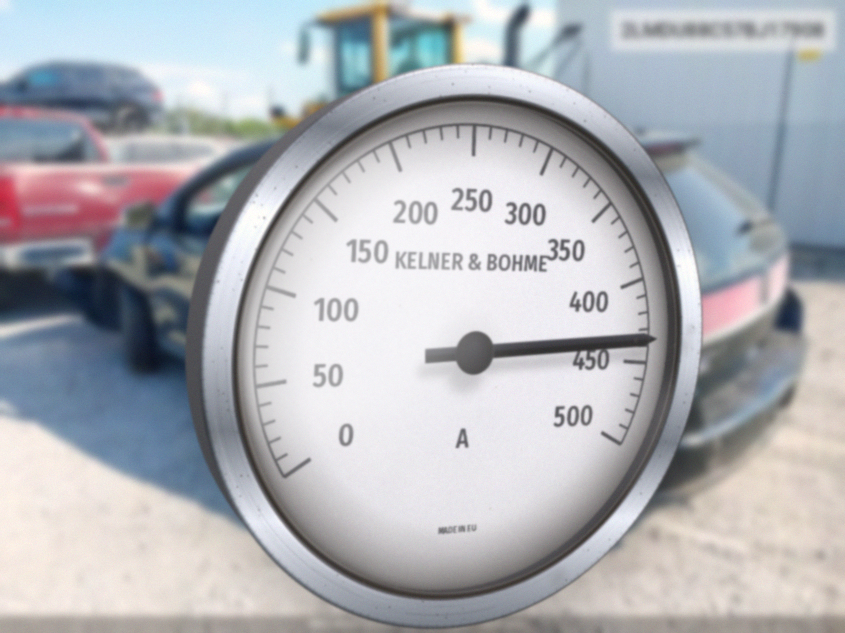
435 A
